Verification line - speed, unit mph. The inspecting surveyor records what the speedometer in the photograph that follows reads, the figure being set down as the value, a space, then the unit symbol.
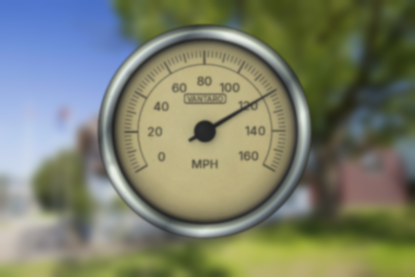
120 mph
